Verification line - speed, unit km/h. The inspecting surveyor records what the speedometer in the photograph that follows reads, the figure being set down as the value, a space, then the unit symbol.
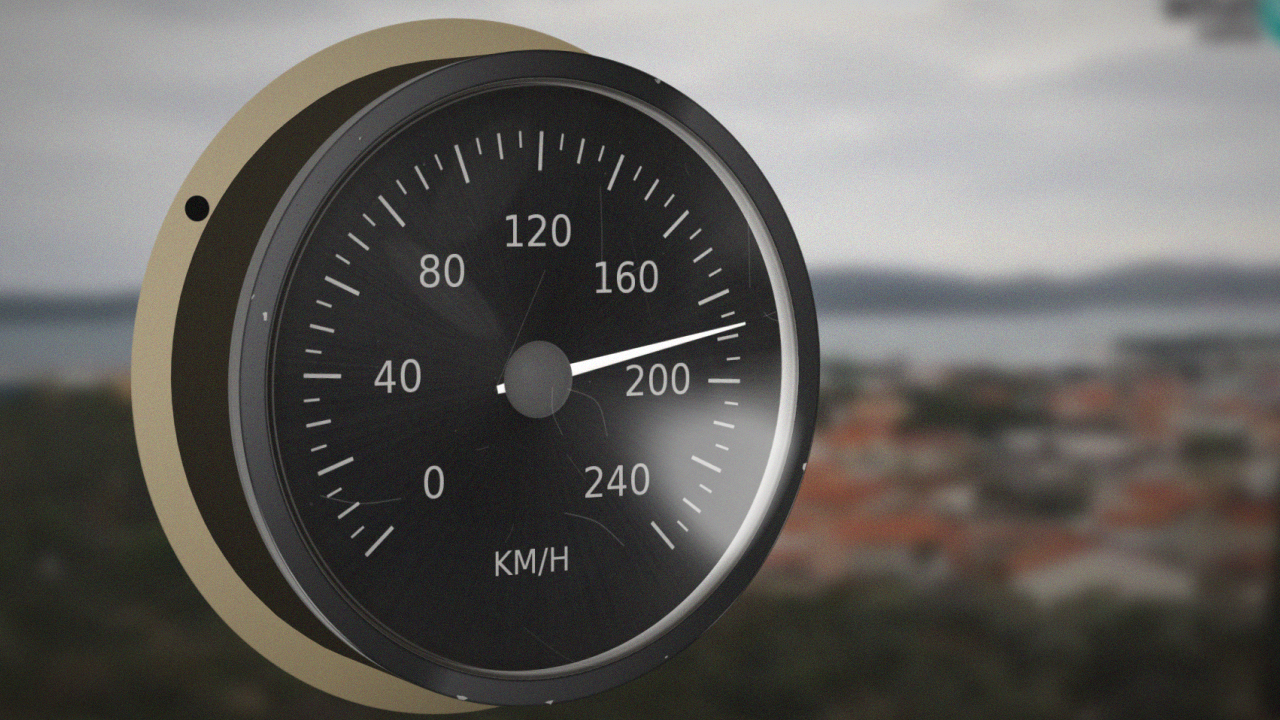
187.5 km/h
